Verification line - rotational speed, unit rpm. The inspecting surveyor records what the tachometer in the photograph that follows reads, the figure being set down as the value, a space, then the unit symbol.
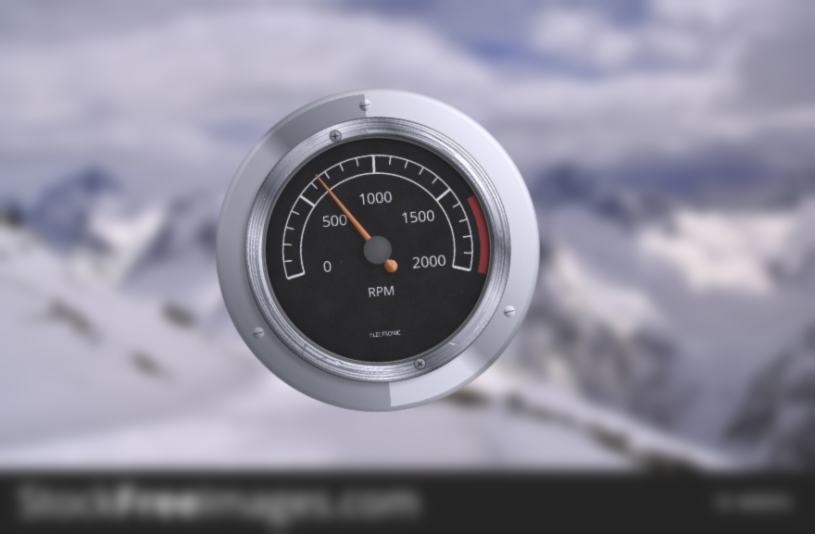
650 rpm
